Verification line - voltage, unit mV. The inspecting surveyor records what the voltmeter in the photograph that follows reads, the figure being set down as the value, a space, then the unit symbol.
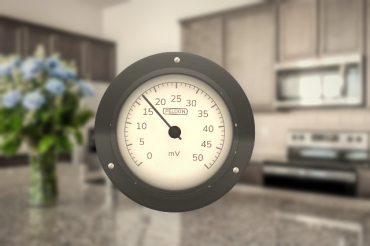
17 mV
